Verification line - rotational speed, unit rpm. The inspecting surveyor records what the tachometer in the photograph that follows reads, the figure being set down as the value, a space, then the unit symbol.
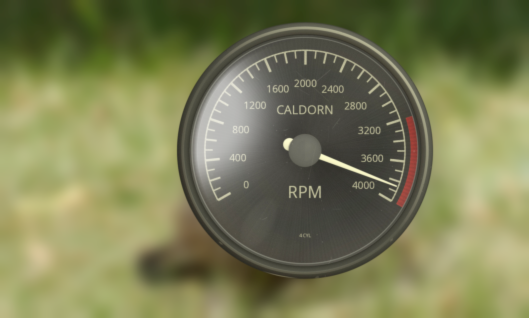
3850 rpm
